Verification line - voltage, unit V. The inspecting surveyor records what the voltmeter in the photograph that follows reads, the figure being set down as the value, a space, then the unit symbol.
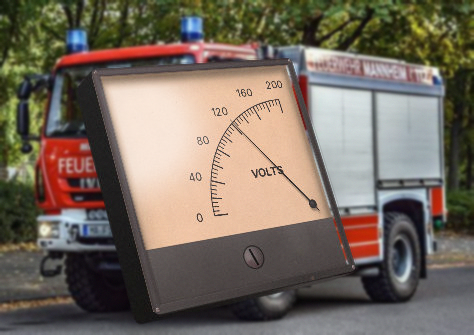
120 V
